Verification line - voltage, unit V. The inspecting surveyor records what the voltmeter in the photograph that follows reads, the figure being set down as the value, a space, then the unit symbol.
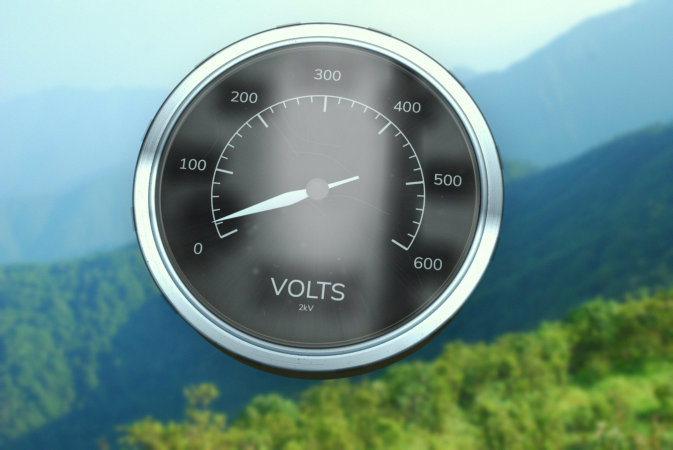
20 V
